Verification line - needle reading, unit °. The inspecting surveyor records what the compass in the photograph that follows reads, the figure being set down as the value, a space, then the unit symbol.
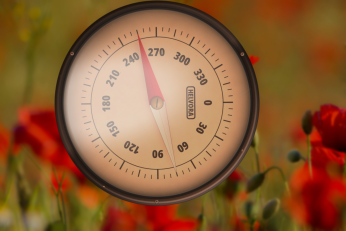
255 °
